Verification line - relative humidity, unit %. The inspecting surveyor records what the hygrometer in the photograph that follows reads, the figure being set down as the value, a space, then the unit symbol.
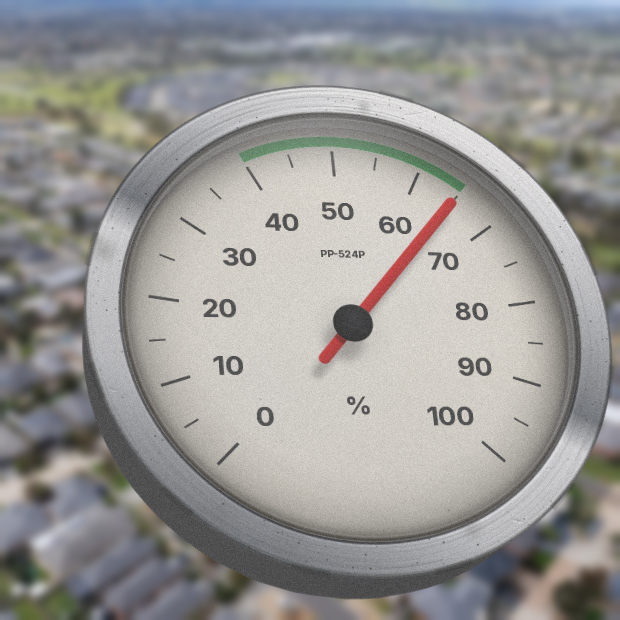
65 %
